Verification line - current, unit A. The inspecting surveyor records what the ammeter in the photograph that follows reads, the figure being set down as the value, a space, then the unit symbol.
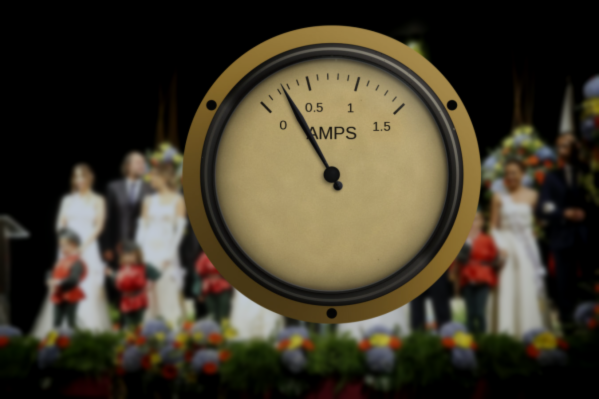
0.25 A
